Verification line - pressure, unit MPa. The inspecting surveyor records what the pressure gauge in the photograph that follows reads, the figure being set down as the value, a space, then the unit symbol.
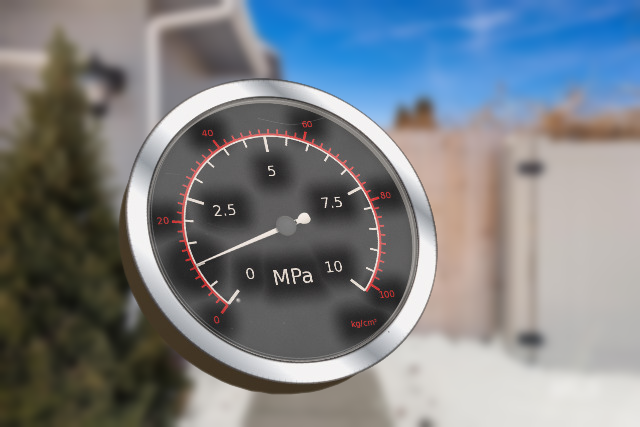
1 MPa
